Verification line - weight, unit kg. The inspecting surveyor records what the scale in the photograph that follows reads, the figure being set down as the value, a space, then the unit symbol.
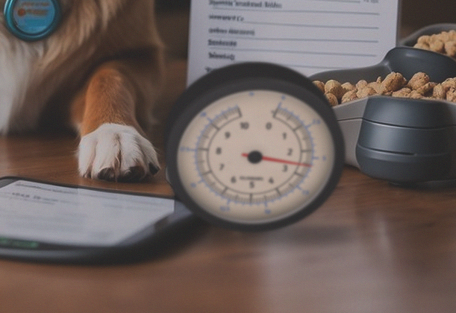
2.5 kg
